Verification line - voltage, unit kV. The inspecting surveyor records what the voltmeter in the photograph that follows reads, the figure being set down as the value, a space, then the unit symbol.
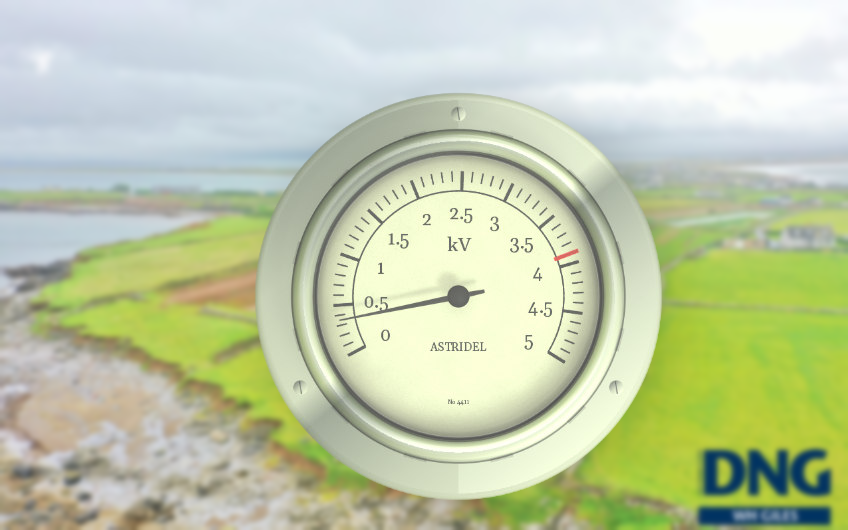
0.35 kV
